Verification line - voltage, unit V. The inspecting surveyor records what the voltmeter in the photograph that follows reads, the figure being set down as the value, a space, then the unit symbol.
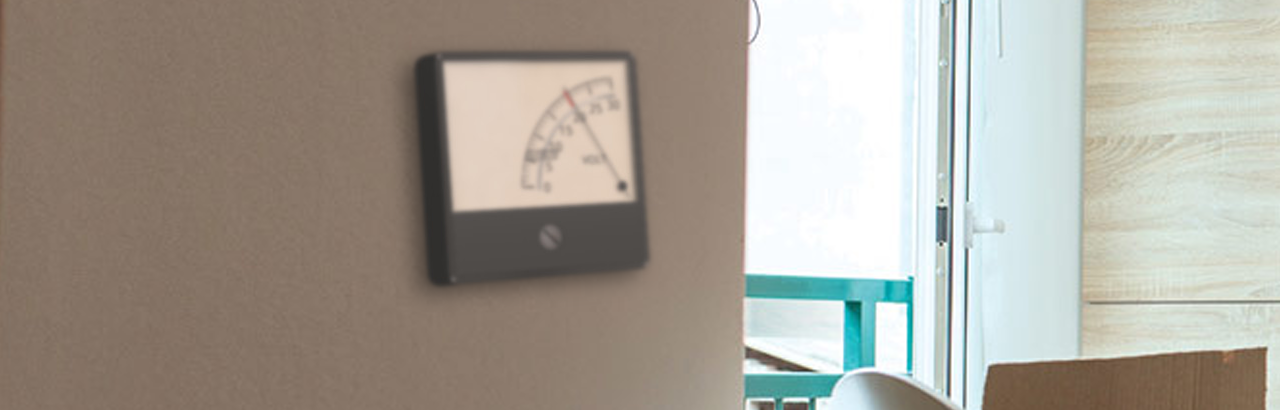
20 V
